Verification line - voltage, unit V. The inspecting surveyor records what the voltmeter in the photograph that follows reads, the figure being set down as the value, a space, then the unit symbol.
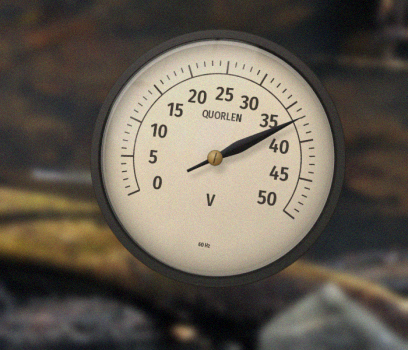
37 V
